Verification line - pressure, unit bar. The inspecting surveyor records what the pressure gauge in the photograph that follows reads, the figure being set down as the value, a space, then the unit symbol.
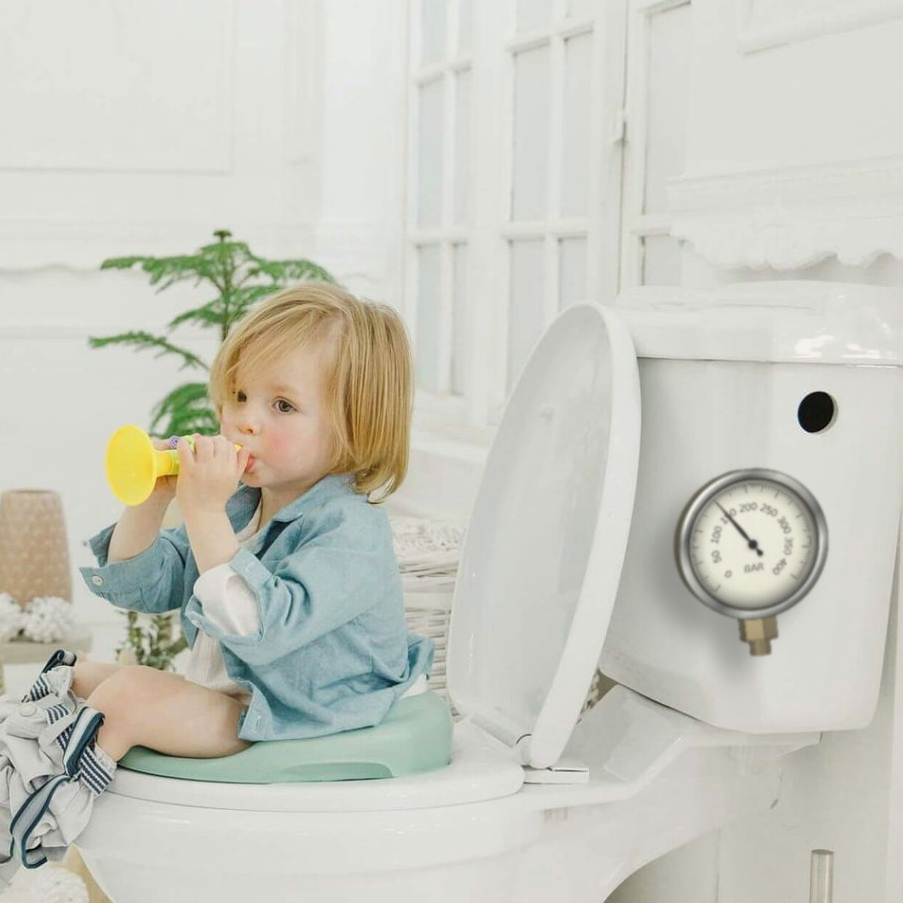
150 bar
